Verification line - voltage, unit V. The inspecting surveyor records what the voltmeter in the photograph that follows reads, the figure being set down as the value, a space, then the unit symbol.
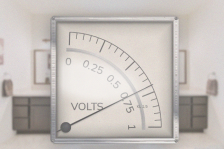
0.7 V
